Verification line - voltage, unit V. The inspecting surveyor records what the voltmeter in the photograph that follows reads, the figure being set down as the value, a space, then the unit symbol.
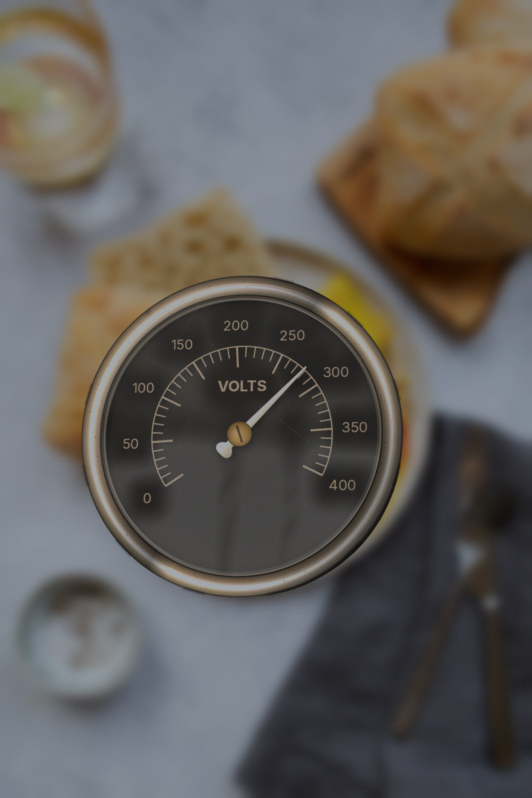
280 V
